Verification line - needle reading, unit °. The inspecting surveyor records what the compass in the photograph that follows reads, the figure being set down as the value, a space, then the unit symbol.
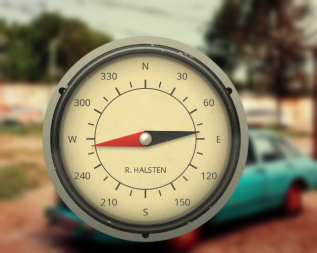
262.5 °
